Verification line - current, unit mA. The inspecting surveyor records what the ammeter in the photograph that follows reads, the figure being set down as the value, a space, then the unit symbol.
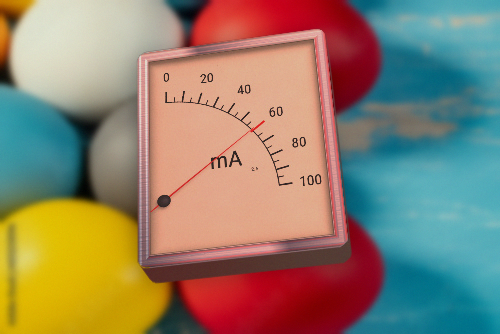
60 mA
